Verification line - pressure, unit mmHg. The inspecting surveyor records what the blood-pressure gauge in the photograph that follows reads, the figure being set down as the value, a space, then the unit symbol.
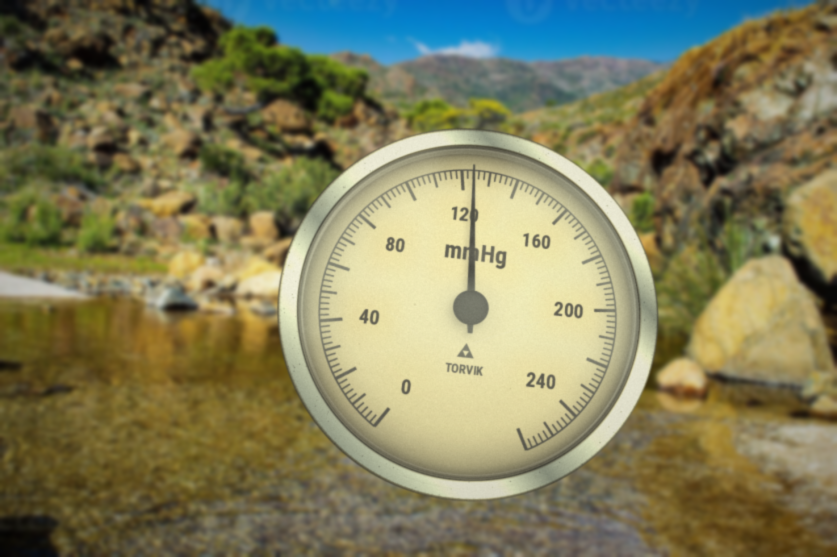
124 mmHg
